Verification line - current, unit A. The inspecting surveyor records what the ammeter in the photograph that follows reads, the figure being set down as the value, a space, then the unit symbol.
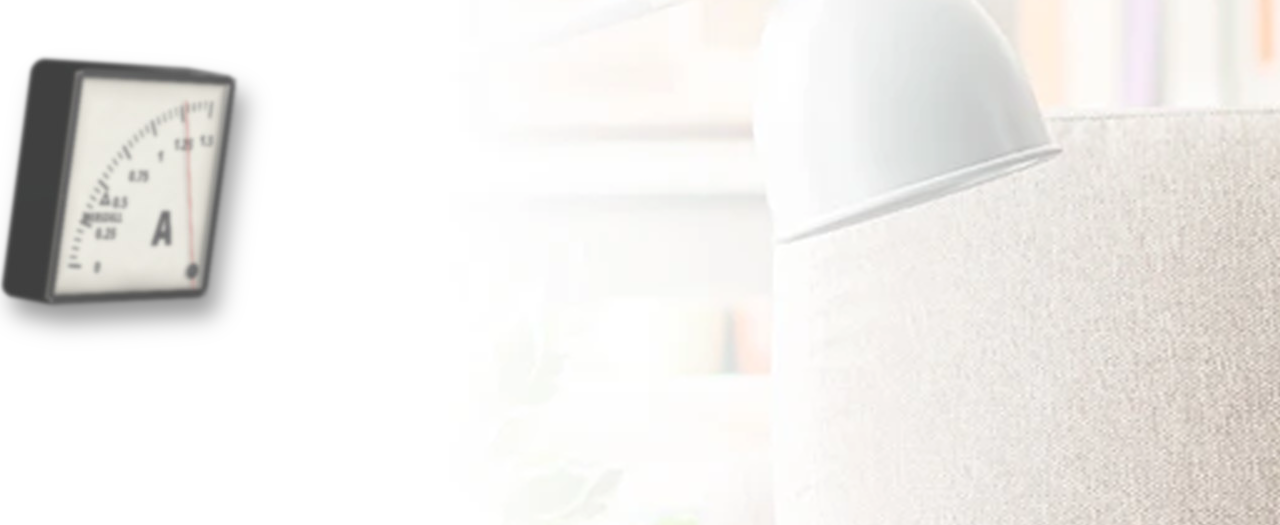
1.25 A
